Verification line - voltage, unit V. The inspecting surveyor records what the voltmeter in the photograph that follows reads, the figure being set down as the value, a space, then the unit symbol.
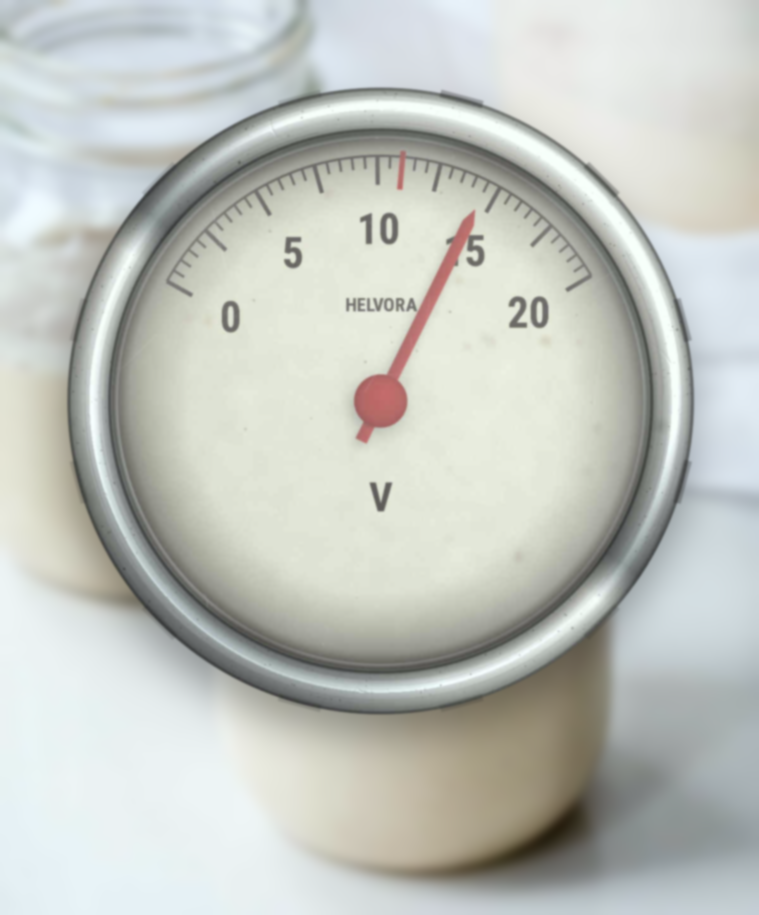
14.5 V
